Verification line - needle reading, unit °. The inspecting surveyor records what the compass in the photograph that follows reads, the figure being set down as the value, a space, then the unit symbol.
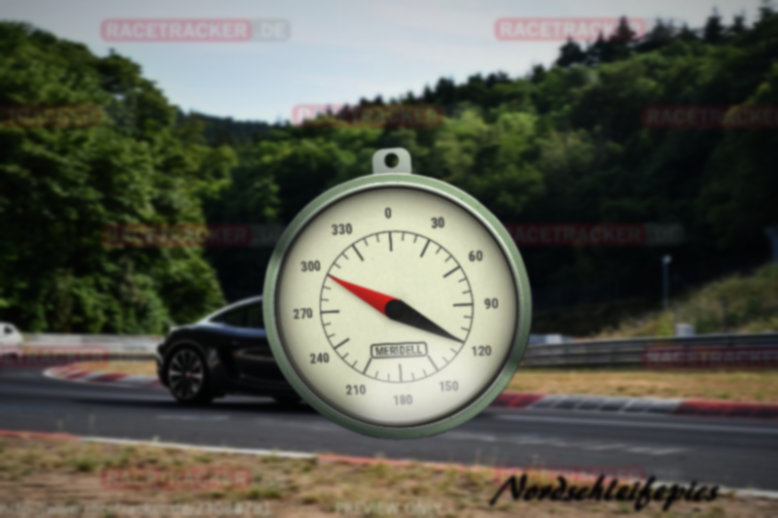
300 °
